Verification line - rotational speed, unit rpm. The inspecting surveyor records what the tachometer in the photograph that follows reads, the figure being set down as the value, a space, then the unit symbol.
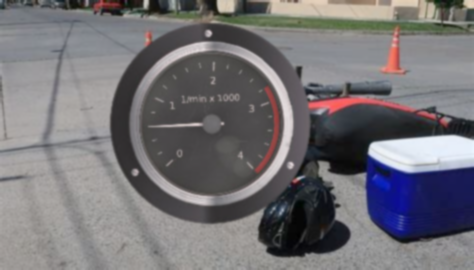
600 rpm
